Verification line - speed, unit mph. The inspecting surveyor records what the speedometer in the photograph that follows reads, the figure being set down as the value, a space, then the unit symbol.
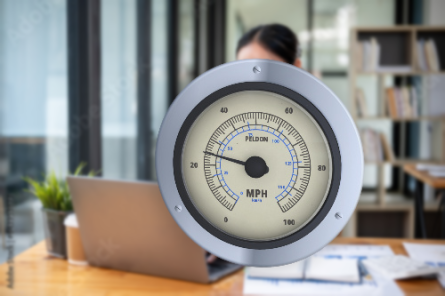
25 mph
